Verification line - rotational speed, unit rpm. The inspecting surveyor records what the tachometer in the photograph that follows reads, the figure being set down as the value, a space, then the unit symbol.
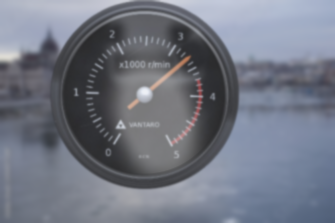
3300 rpm
